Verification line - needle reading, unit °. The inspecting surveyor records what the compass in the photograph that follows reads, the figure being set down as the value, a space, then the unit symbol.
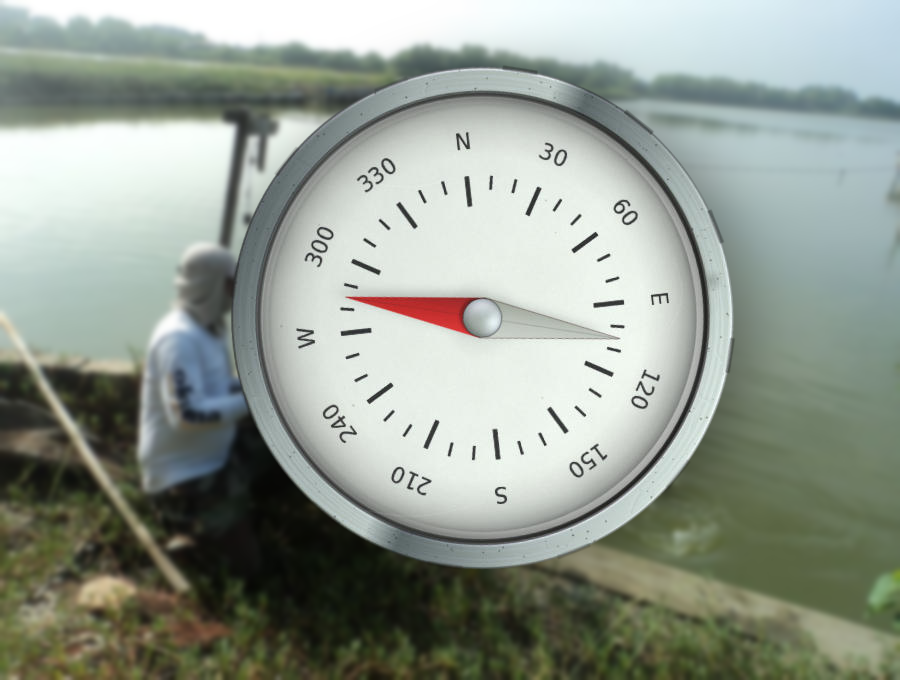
285 °
